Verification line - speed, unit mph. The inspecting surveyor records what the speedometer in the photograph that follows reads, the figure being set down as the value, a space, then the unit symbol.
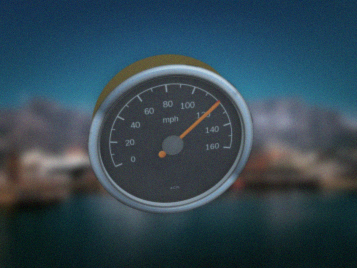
120 mph
